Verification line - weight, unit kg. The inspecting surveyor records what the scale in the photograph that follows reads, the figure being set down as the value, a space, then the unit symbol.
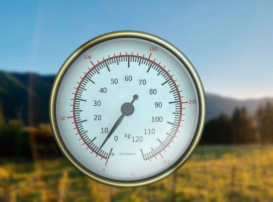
5 kg
